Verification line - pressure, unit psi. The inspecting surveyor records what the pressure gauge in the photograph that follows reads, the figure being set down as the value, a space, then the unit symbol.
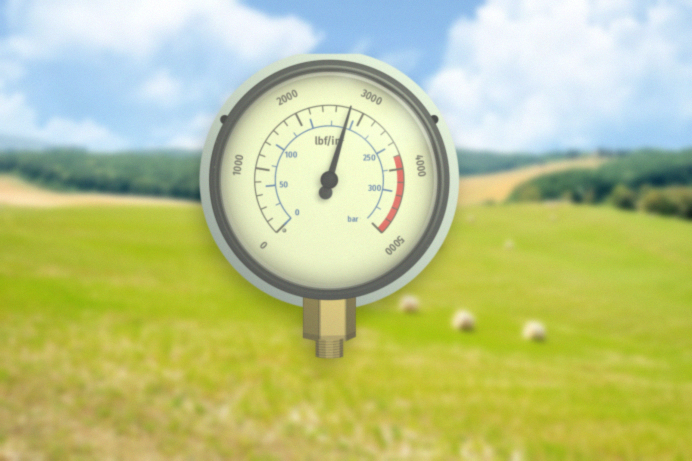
2800 psi
